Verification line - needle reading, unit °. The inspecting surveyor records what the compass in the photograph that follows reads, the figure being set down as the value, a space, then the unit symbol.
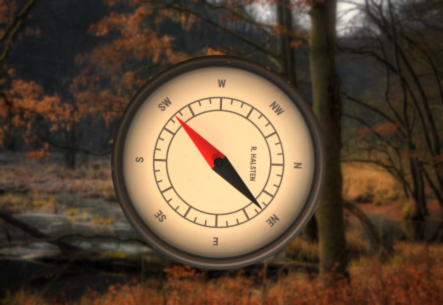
225 °
